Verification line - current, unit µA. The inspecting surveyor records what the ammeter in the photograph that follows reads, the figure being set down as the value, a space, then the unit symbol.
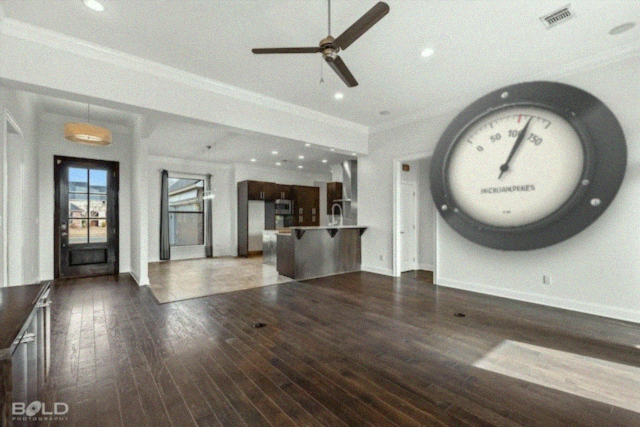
120 µA
